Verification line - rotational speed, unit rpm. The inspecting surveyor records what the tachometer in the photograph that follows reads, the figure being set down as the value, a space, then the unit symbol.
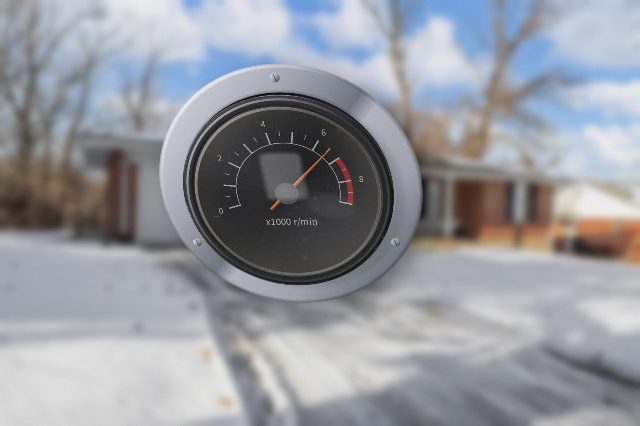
6500 rpm
